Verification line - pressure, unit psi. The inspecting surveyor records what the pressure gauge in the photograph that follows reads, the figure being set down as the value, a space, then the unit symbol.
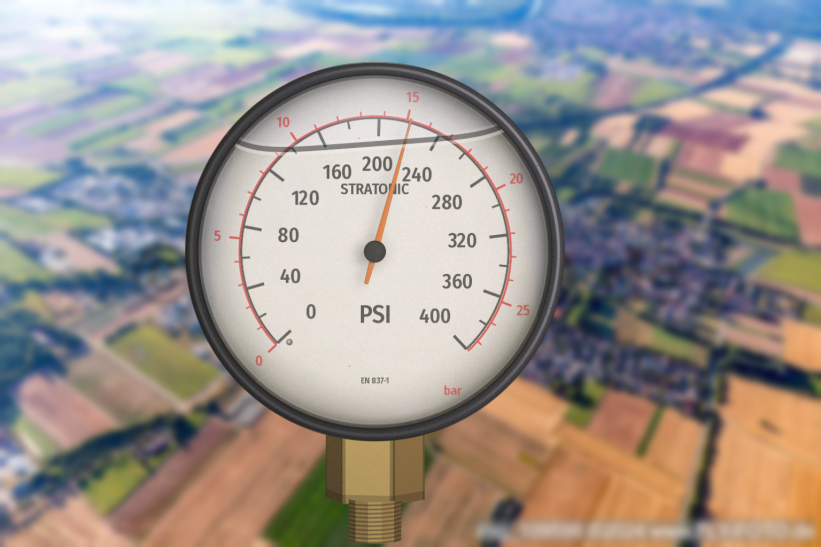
220 psi
